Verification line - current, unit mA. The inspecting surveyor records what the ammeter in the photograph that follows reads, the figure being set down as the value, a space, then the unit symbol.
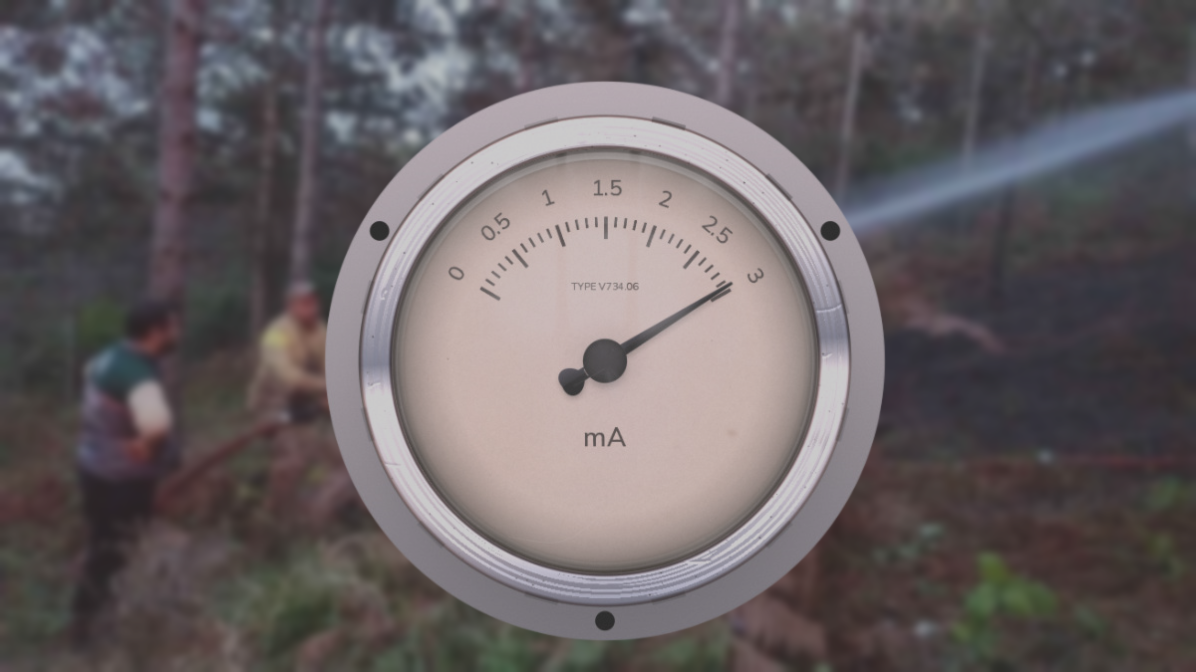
2.95 mA
